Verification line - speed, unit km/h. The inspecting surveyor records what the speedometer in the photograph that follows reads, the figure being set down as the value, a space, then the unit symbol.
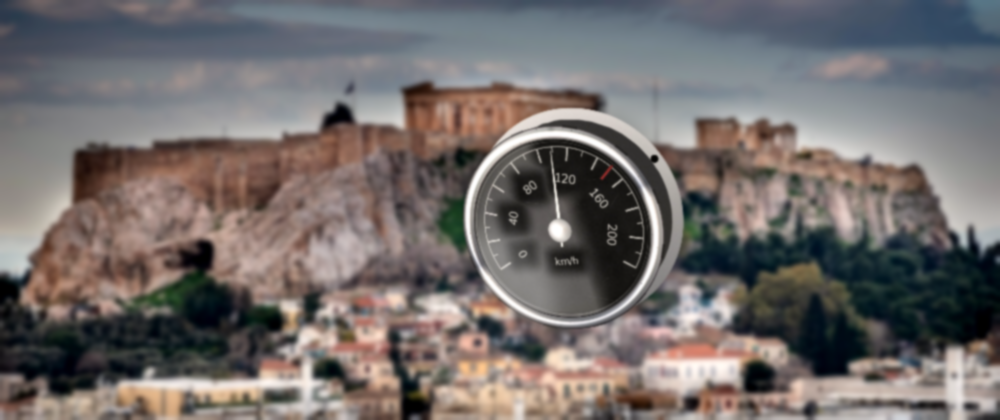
110 km/h
